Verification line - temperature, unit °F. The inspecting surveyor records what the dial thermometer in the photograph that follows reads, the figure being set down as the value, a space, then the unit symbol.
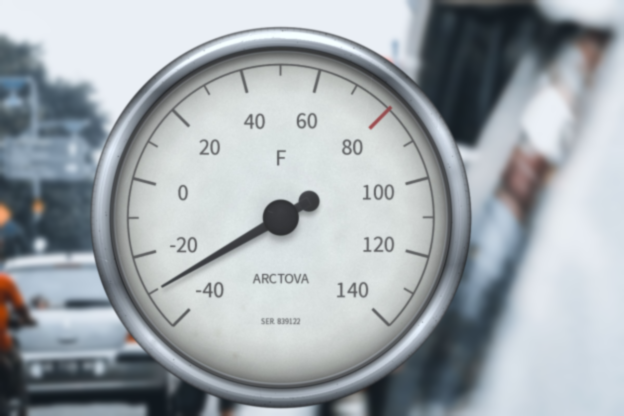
-30 °F
